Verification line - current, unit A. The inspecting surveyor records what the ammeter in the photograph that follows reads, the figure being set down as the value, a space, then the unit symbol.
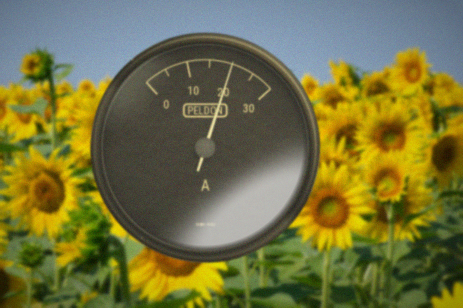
20 A
